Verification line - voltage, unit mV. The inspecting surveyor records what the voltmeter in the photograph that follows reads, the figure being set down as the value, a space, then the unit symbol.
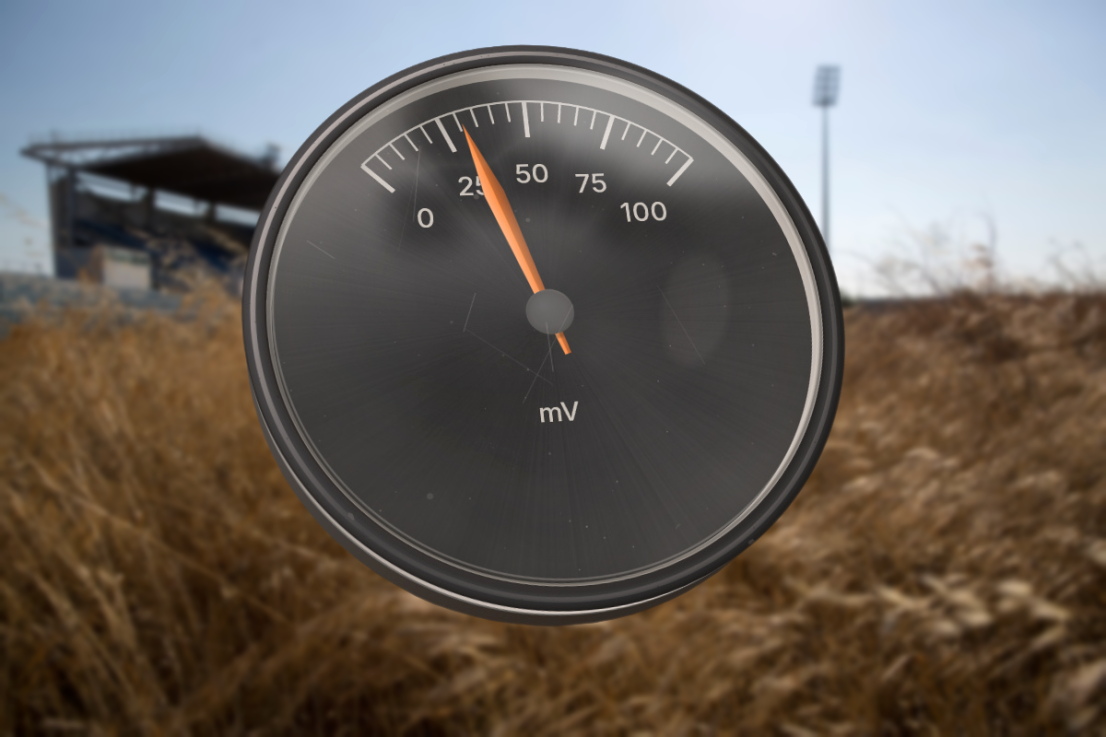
30 mV
